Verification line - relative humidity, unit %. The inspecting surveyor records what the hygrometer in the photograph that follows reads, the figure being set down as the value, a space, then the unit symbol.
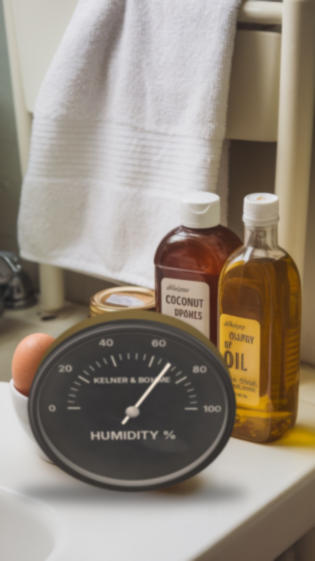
68 %
